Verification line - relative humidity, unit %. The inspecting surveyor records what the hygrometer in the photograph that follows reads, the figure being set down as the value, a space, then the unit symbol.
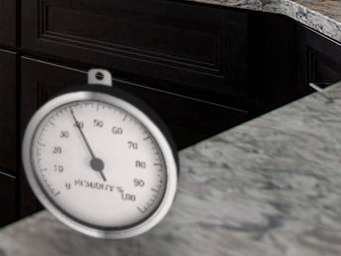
40 %
